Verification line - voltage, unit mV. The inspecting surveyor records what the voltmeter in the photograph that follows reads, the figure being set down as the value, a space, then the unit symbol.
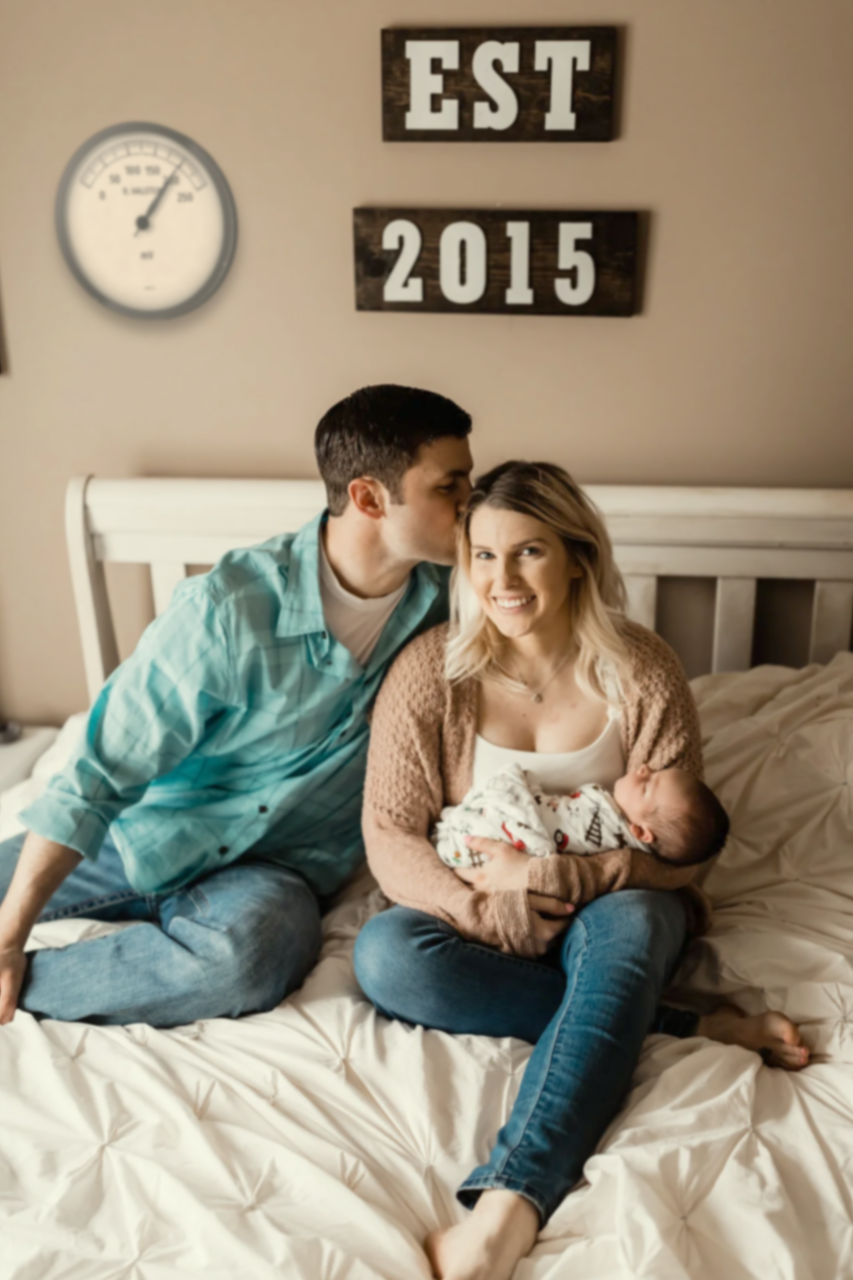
200 mV
